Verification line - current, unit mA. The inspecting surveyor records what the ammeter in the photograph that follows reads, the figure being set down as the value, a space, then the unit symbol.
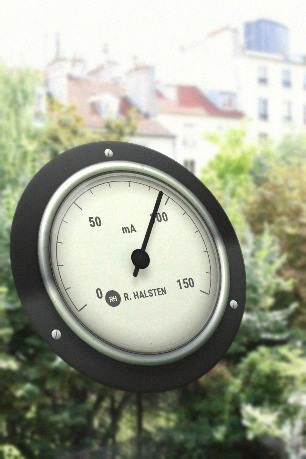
95 mA
